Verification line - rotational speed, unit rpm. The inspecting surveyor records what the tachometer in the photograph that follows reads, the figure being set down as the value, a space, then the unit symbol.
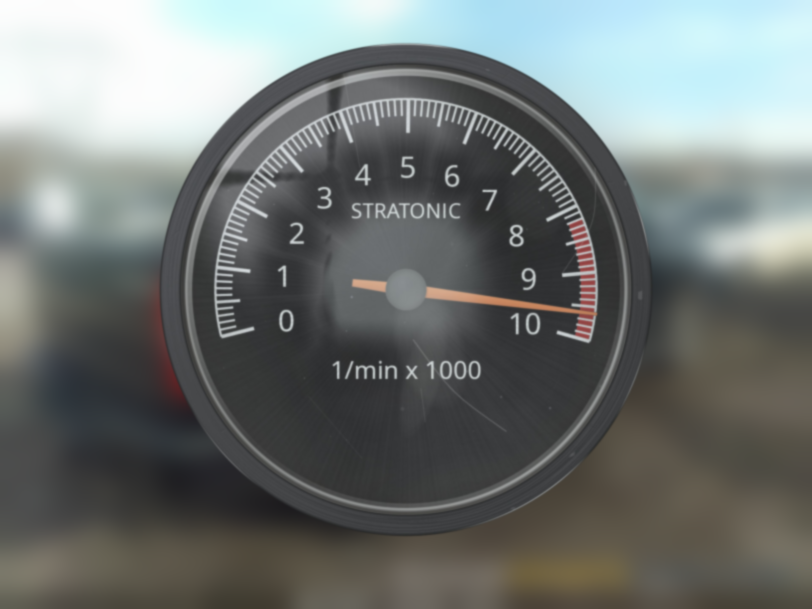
9600 rpm
